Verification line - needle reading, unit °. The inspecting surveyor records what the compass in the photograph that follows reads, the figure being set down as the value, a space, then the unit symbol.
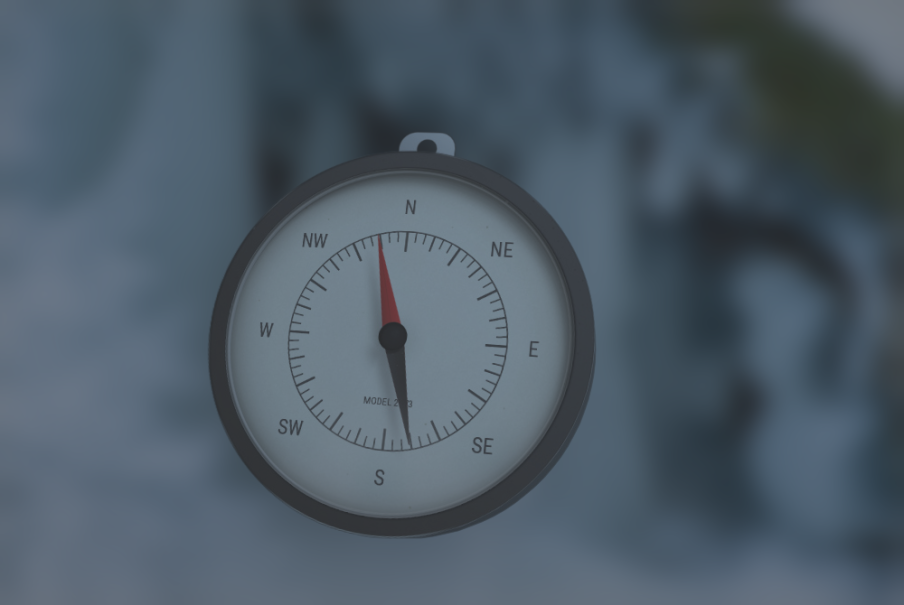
345 °
